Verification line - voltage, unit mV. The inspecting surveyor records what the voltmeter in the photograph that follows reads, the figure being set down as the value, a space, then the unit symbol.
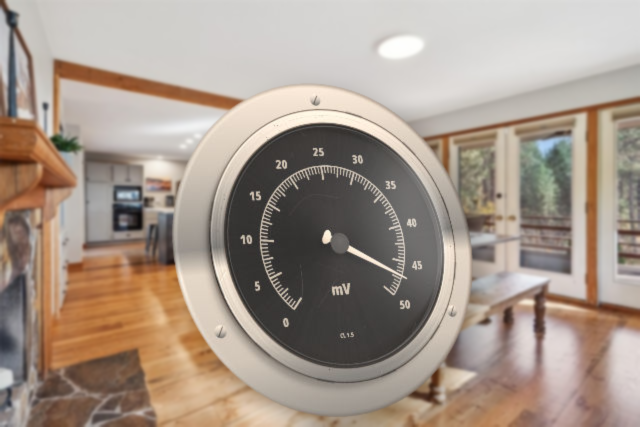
47.5 mV
